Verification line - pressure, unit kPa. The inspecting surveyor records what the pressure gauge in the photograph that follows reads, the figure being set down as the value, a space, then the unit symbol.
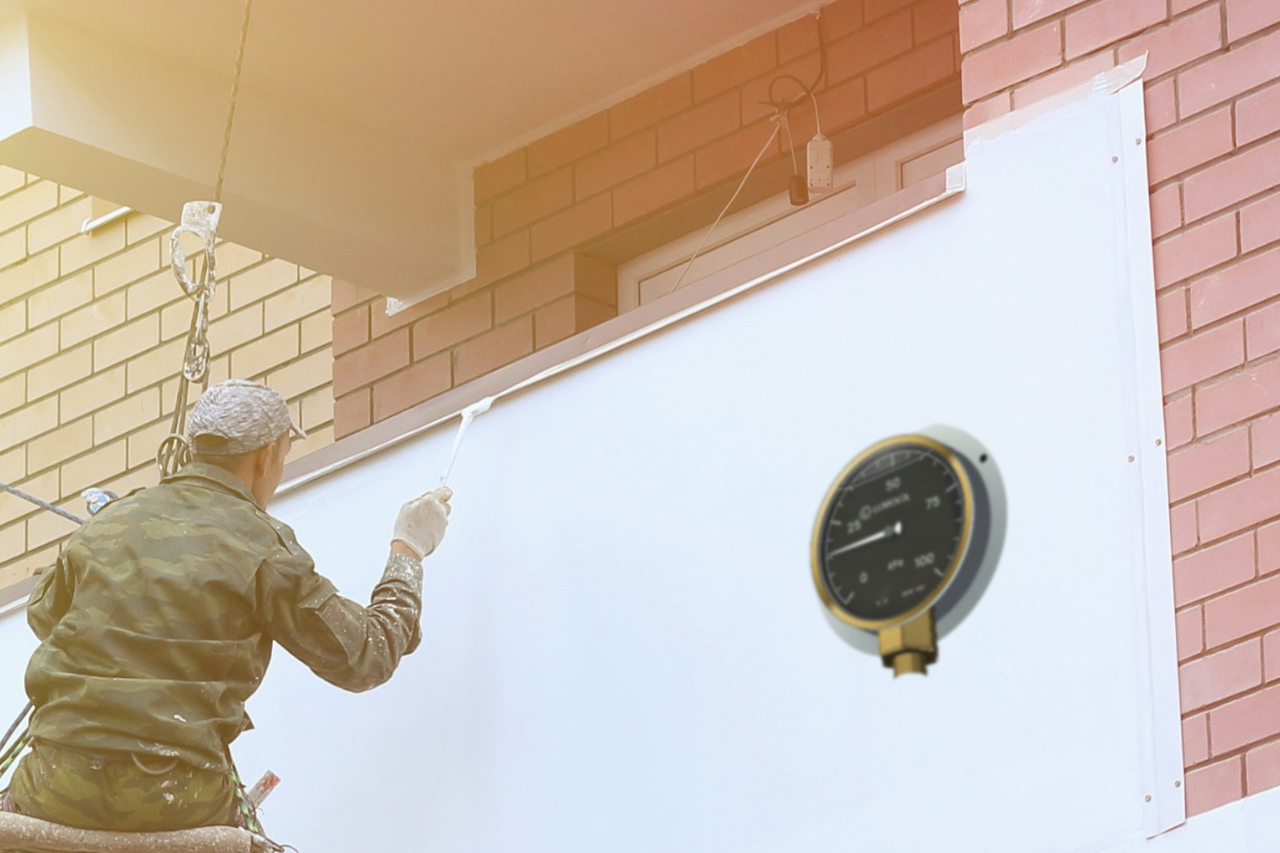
15 kPa
